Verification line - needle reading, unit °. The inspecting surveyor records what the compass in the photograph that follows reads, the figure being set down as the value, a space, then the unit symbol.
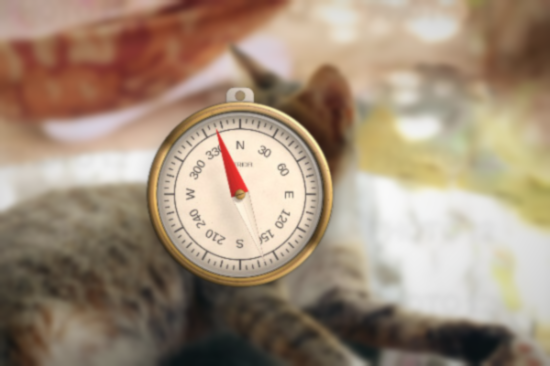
340 °
